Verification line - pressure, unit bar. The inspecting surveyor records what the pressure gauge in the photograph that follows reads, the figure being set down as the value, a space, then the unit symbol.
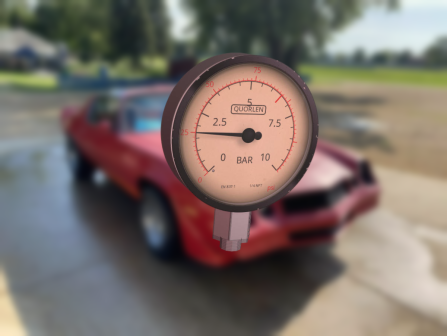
1.75 bar
